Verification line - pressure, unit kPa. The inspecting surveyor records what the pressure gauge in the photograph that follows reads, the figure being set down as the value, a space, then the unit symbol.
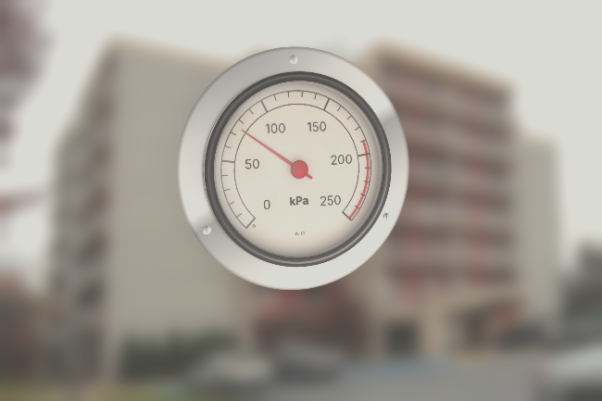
75 kPa
